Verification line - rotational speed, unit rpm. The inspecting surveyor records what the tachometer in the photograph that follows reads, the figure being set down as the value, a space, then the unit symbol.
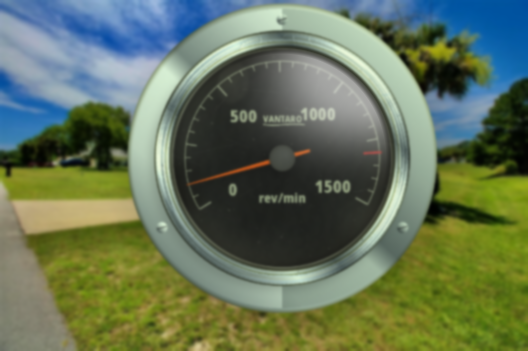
100 rpm
